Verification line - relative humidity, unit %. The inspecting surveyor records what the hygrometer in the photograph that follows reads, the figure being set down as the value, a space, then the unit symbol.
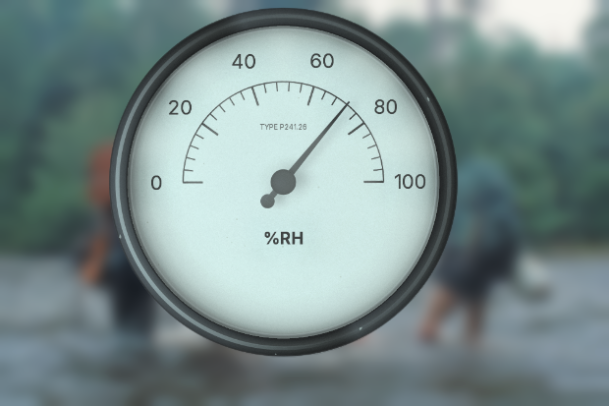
72 %
